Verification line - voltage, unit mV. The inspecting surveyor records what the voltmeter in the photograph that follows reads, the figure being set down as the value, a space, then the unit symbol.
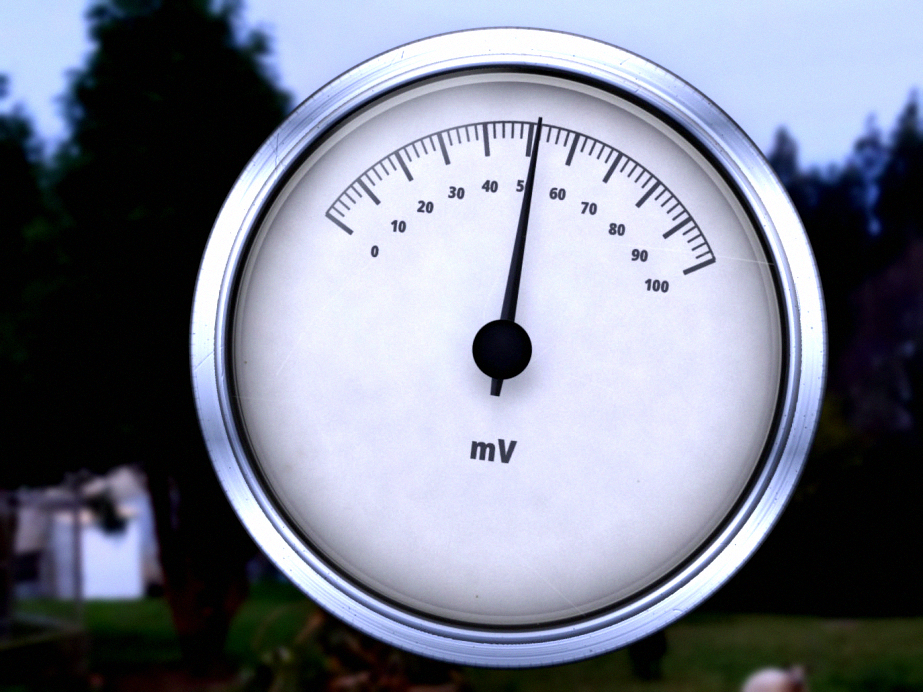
52 mV
